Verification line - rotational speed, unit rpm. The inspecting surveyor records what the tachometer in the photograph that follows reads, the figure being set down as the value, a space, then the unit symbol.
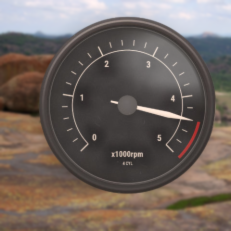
4400 rpm
